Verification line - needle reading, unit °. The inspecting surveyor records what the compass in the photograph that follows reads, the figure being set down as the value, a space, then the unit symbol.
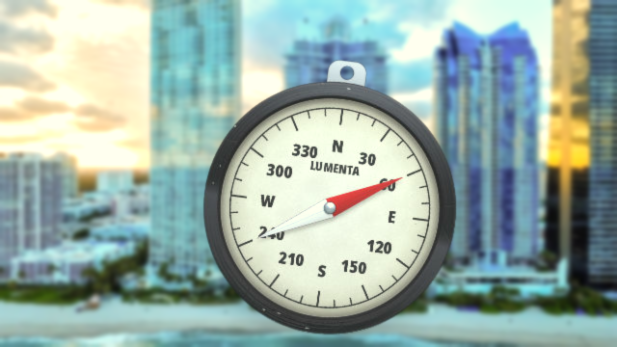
60 °
